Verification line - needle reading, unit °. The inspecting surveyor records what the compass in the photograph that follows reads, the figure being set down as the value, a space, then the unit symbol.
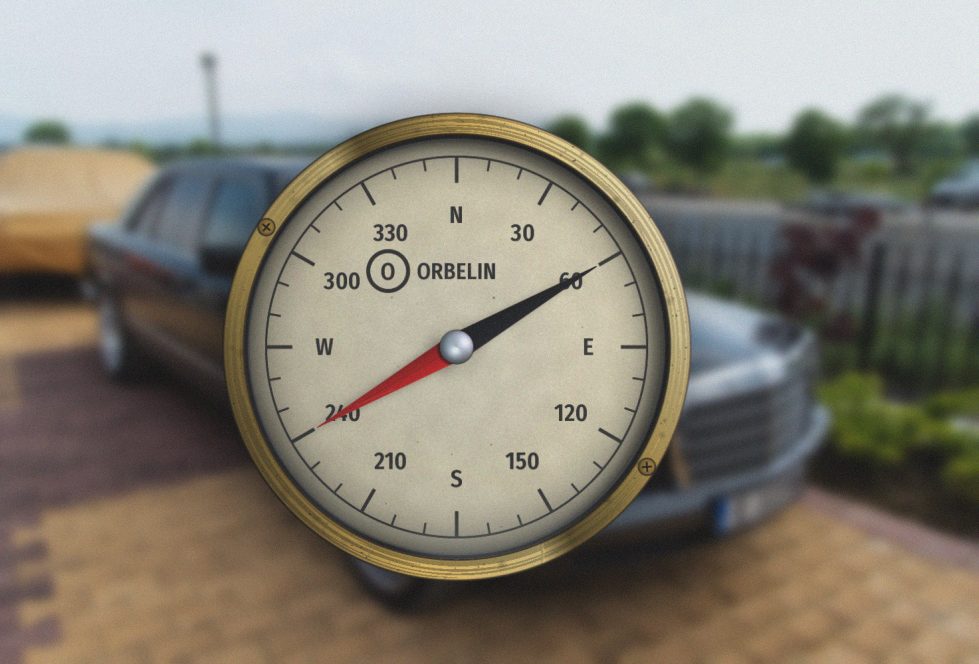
240 °
